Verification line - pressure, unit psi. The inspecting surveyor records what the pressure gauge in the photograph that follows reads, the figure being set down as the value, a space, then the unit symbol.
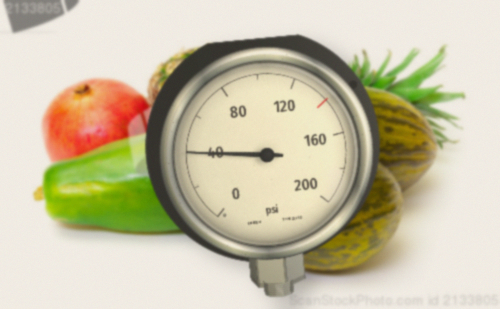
40 psi
